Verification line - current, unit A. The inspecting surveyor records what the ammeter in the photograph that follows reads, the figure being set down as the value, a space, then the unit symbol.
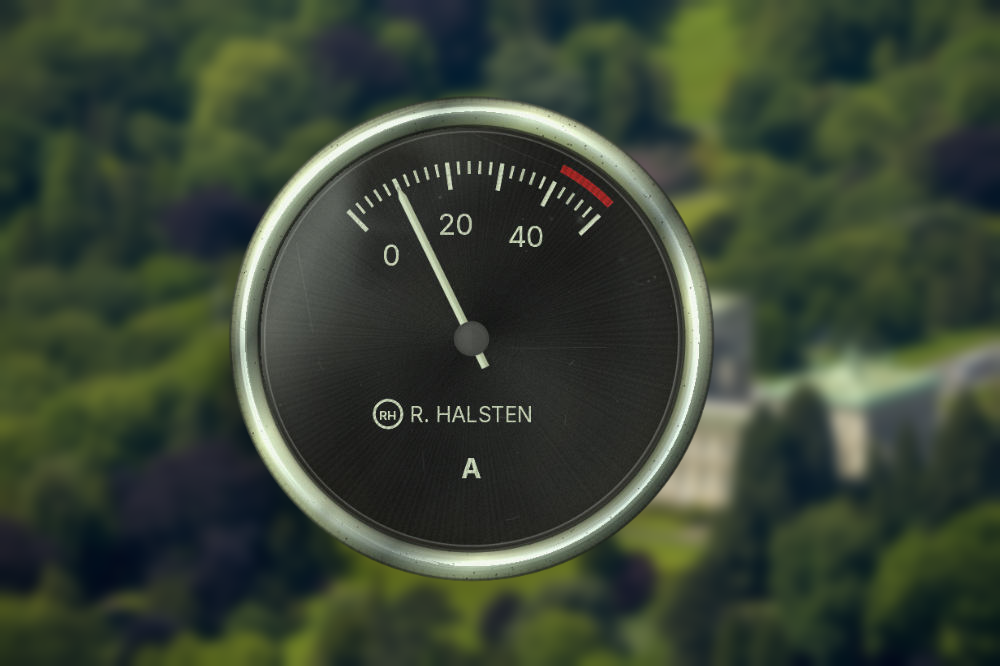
10 A
